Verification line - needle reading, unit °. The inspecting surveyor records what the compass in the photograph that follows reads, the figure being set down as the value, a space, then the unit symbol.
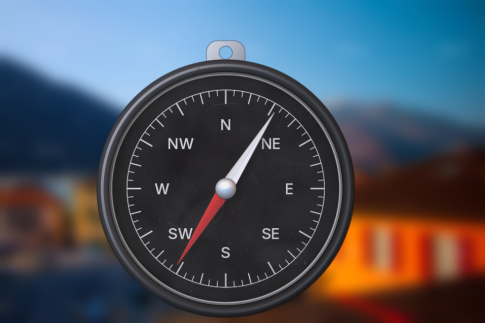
212.5 °
